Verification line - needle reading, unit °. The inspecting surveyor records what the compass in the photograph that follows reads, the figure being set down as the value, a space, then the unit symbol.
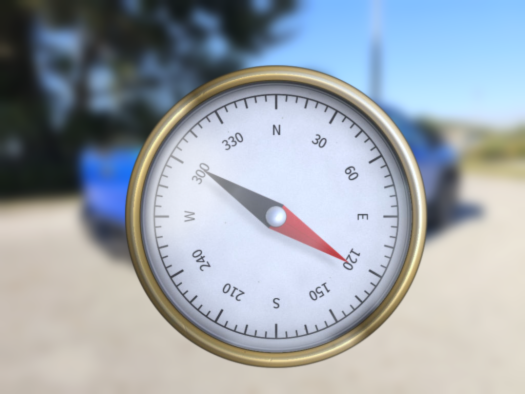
122.5 °
